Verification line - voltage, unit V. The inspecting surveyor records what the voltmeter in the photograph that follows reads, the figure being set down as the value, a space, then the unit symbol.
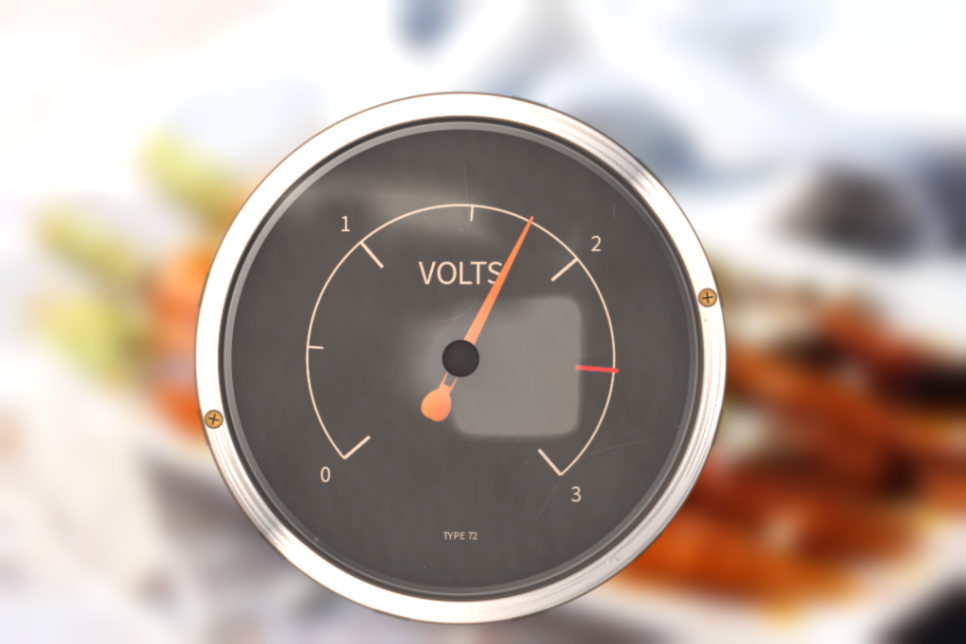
1.75 V
